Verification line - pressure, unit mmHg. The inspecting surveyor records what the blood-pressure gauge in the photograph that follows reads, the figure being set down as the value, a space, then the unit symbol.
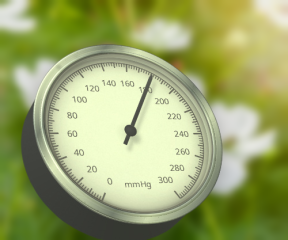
180 mmHg
